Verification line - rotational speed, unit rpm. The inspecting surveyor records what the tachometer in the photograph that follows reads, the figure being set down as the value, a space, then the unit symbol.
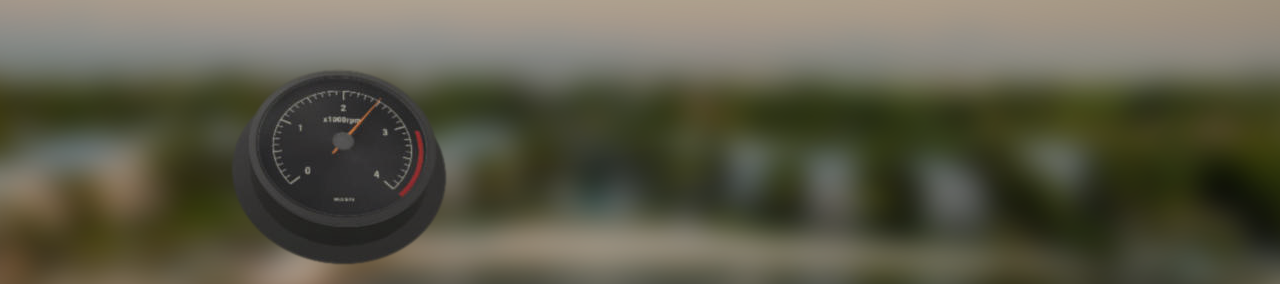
2500 rpm
